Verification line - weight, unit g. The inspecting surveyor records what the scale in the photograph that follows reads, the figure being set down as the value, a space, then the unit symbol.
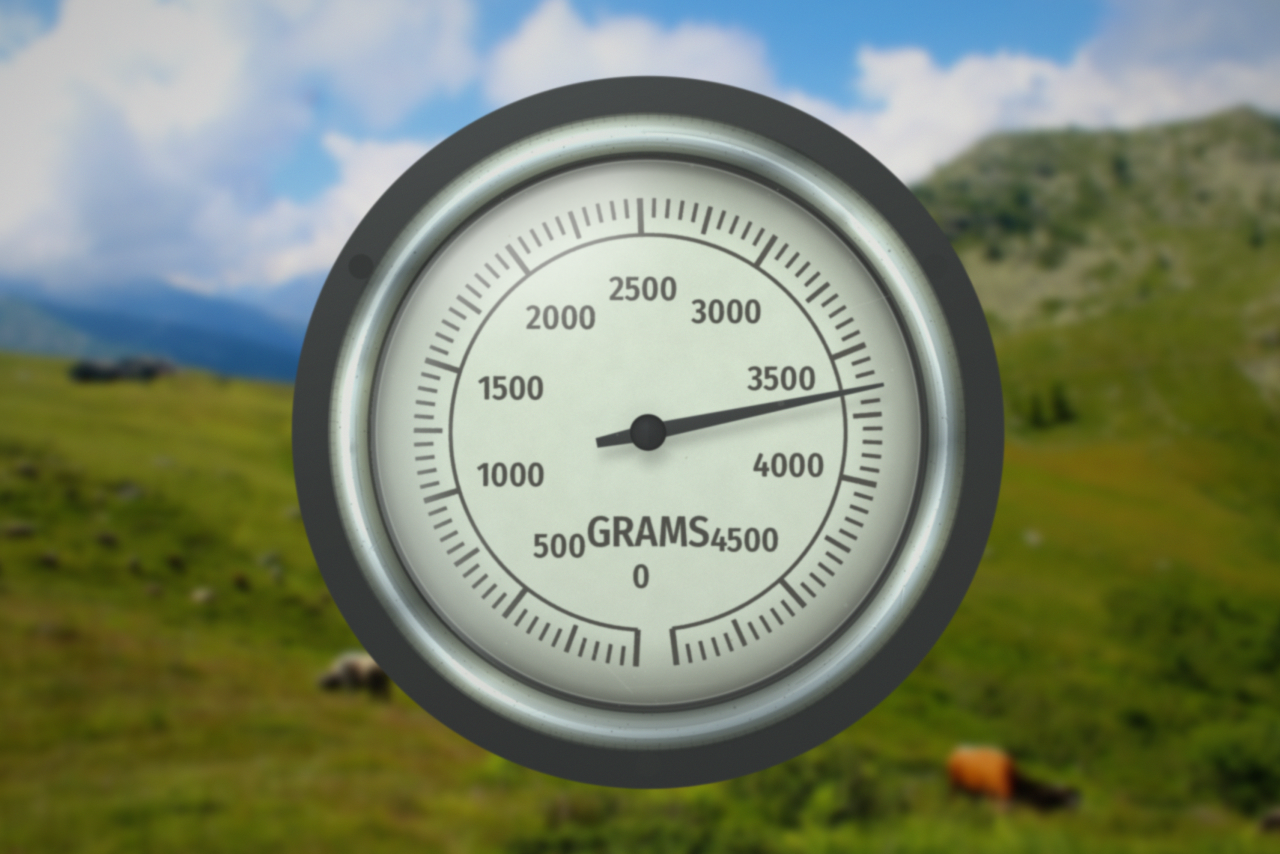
3650 g
